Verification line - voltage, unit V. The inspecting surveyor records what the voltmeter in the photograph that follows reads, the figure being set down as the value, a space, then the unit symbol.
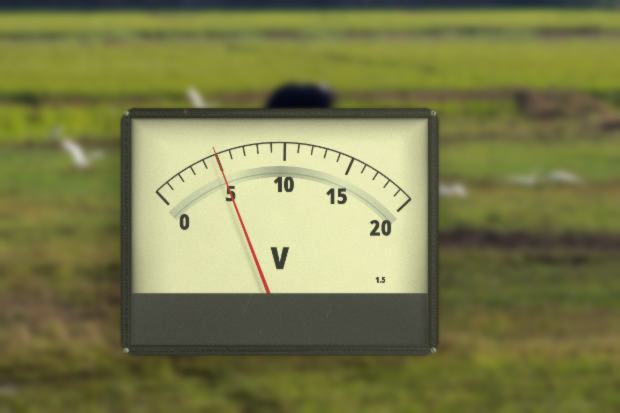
5 V
